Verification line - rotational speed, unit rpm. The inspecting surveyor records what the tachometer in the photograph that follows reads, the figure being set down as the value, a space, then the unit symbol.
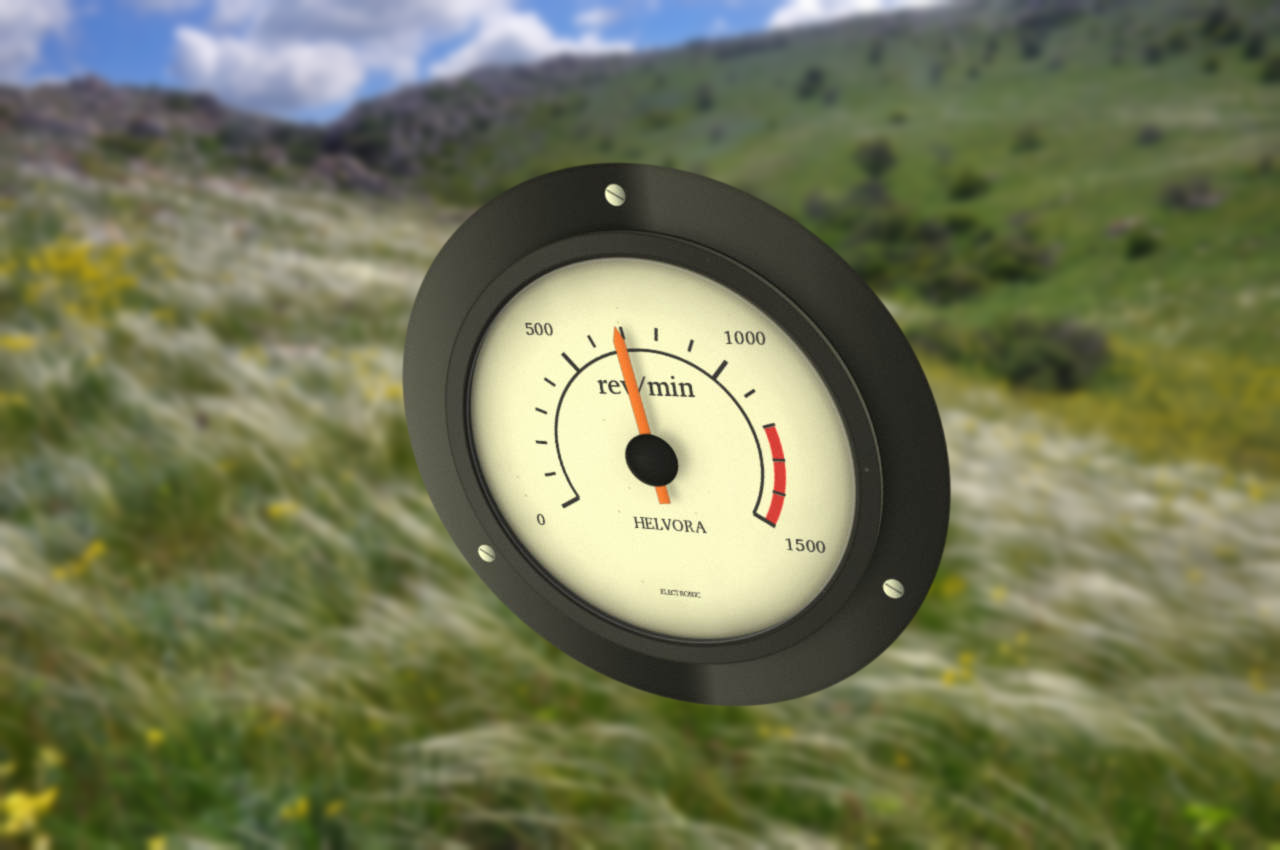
700 rpm
